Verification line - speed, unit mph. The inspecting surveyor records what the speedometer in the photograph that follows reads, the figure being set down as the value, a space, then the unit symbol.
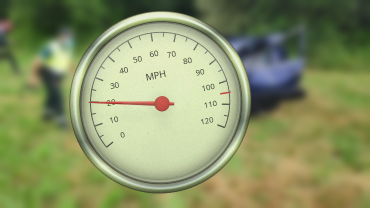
20 mph
